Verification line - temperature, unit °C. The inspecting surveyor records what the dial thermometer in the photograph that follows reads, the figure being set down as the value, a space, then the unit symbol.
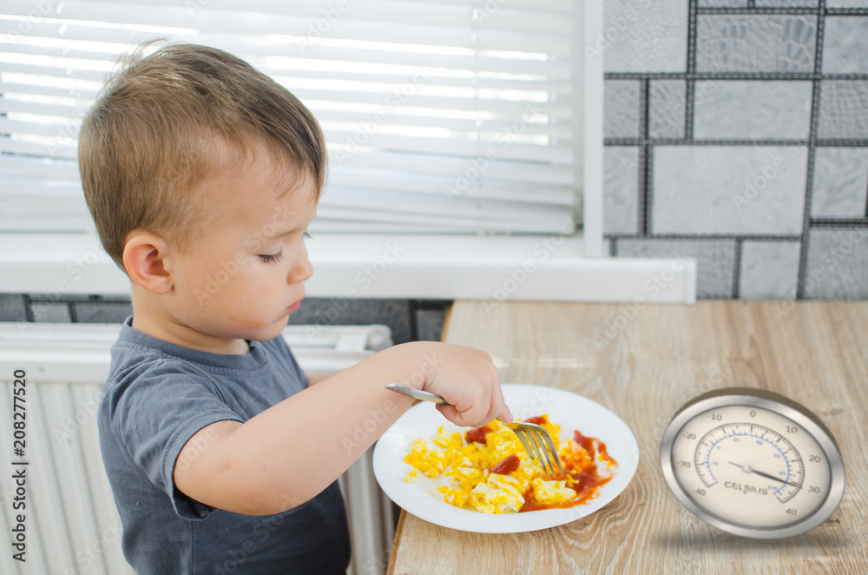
30 °C
